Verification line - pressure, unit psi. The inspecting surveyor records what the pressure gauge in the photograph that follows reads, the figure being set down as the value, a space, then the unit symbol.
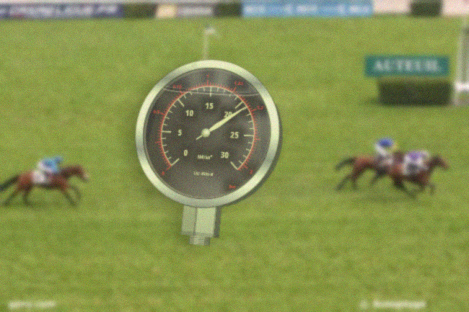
21 psi
